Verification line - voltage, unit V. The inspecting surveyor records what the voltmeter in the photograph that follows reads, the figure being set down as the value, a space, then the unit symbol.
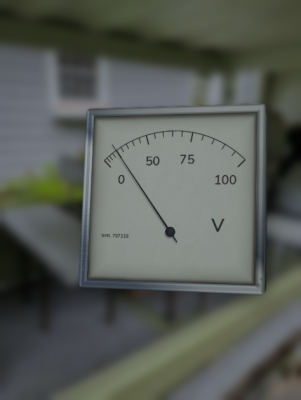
25 V
